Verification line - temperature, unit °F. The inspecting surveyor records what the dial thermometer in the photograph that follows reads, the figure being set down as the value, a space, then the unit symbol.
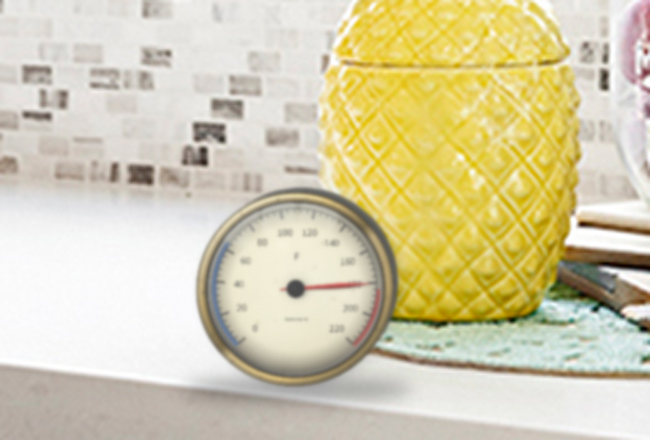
180 °F
